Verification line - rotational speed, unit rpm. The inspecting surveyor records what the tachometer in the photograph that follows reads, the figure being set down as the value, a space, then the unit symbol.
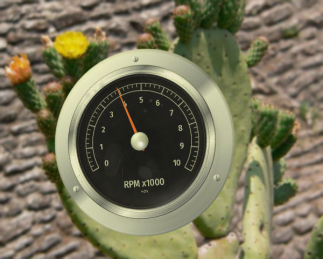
4000 rpm
